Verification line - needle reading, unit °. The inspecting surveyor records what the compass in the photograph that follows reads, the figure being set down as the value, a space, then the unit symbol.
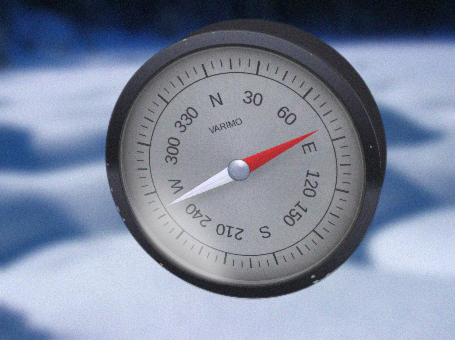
80 °
